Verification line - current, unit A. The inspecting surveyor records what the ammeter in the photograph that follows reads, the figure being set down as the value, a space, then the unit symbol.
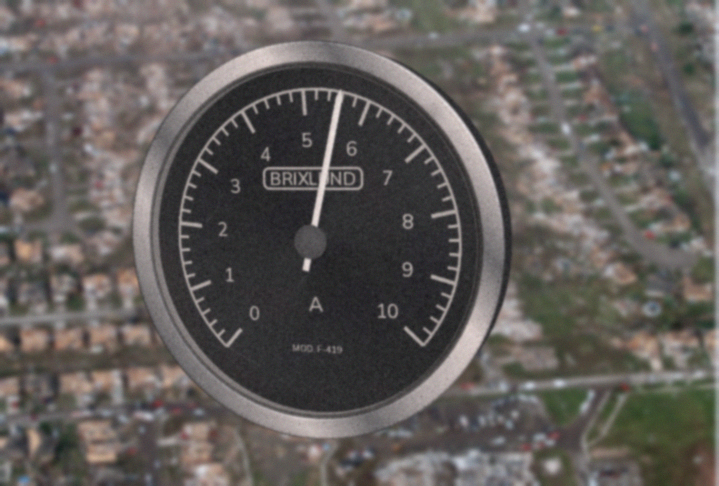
5.6 A
